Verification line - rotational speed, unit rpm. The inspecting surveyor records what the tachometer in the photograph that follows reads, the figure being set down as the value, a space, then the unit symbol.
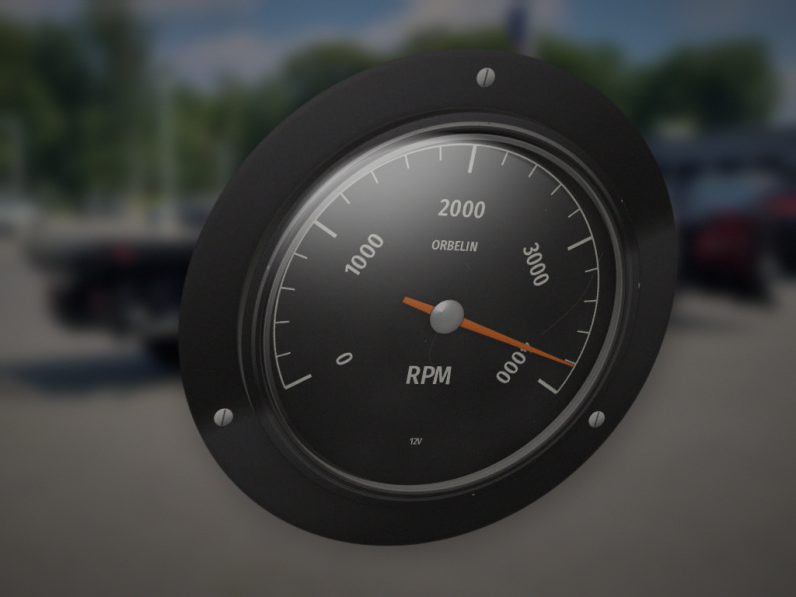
3800 rpm
